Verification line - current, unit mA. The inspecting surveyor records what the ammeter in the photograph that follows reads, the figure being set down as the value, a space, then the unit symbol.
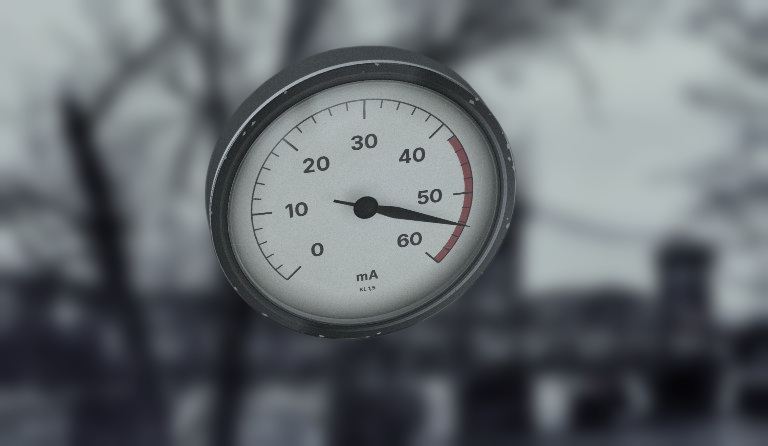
54 mA
